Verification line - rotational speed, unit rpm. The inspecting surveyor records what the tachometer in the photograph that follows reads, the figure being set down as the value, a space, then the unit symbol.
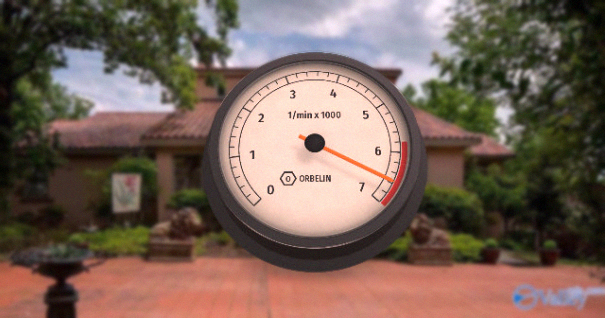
6600 rpm
